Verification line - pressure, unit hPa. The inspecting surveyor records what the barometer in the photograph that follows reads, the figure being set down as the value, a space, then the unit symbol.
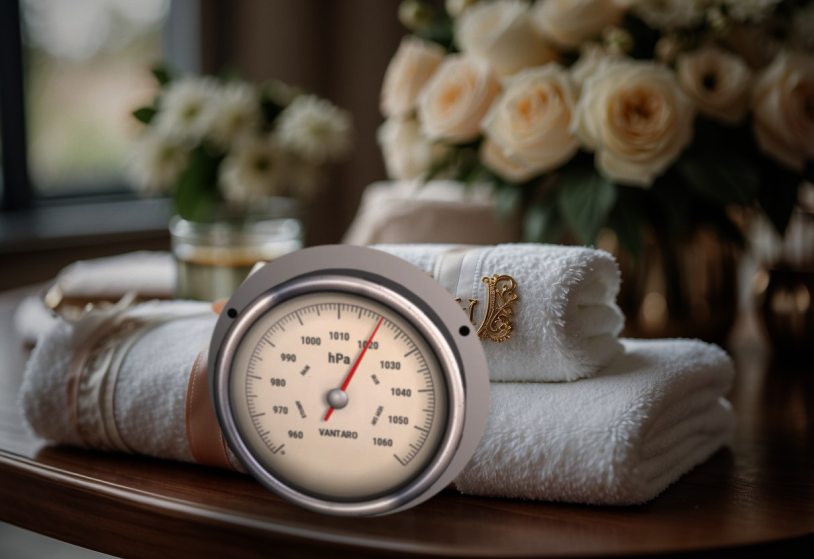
1020 hPa
